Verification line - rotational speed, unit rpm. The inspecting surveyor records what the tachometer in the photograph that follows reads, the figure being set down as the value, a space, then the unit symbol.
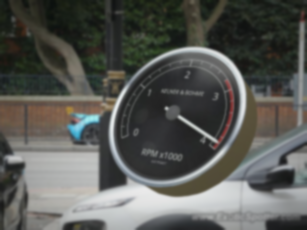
3900 rpm
